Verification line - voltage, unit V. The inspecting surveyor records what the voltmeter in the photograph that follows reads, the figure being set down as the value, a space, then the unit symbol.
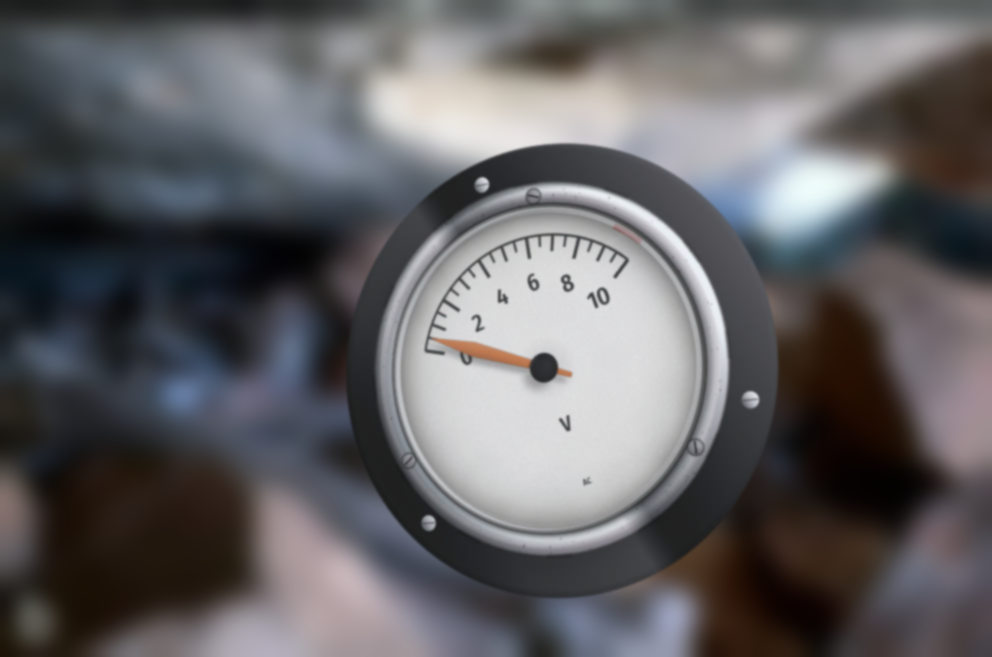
0.5 V
